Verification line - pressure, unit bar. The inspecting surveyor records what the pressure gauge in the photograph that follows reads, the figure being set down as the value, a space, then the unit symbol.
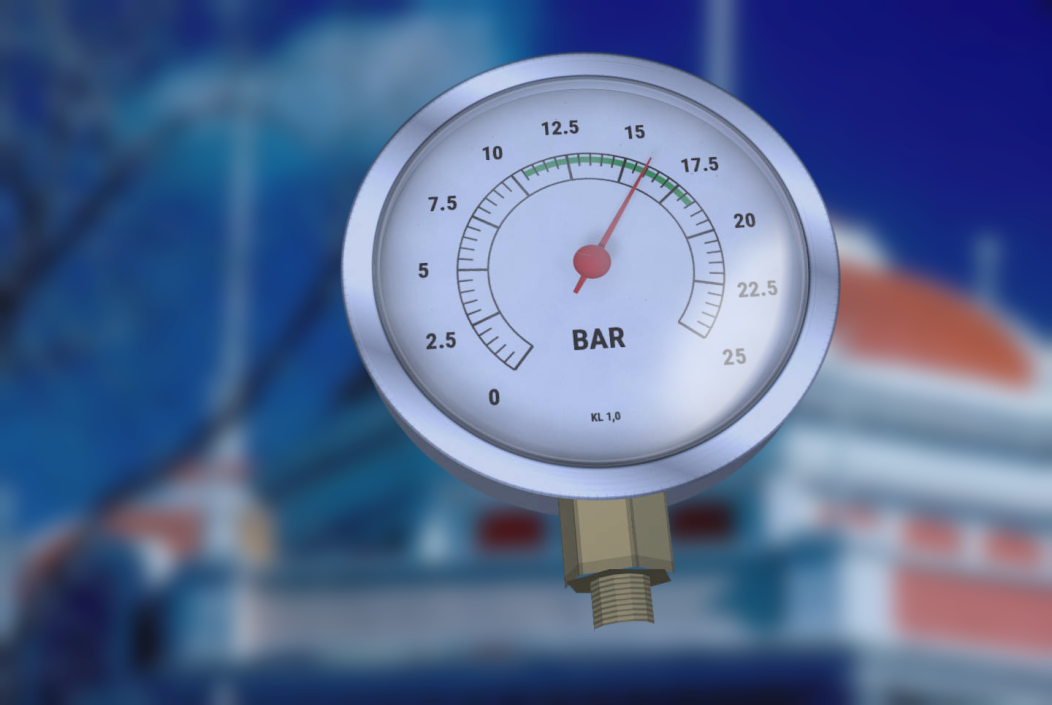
16 bar
